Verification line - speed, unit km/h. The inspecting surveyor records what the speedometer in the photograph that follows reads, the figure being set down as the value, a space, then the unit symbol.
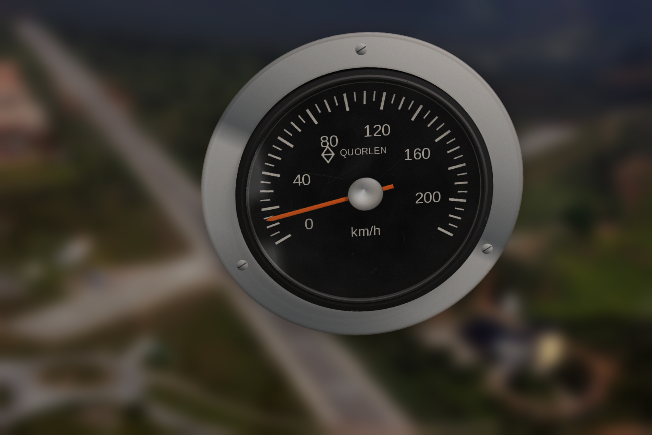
15 km/h
